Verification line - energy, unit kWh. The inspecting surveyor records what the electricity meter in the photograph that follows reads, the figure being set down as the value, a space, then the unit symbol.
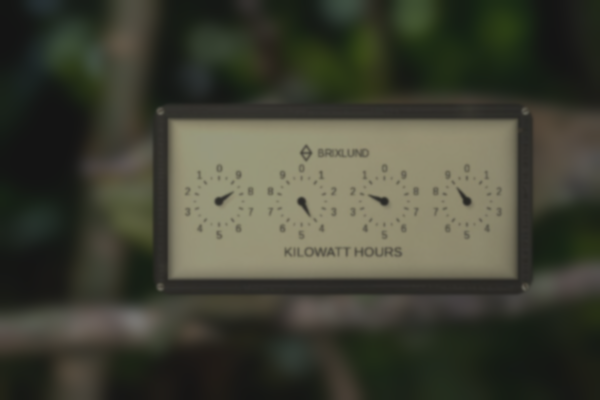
8419 kWh
